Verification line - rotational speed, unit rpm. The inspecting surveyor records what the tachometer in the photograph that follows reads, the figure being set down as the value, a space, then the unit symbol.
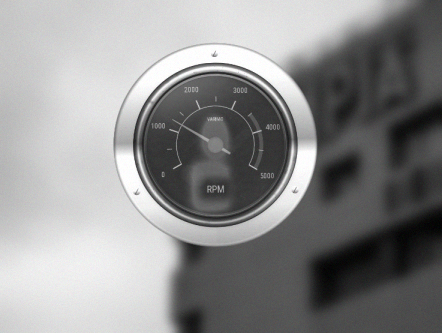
1250 rpm
